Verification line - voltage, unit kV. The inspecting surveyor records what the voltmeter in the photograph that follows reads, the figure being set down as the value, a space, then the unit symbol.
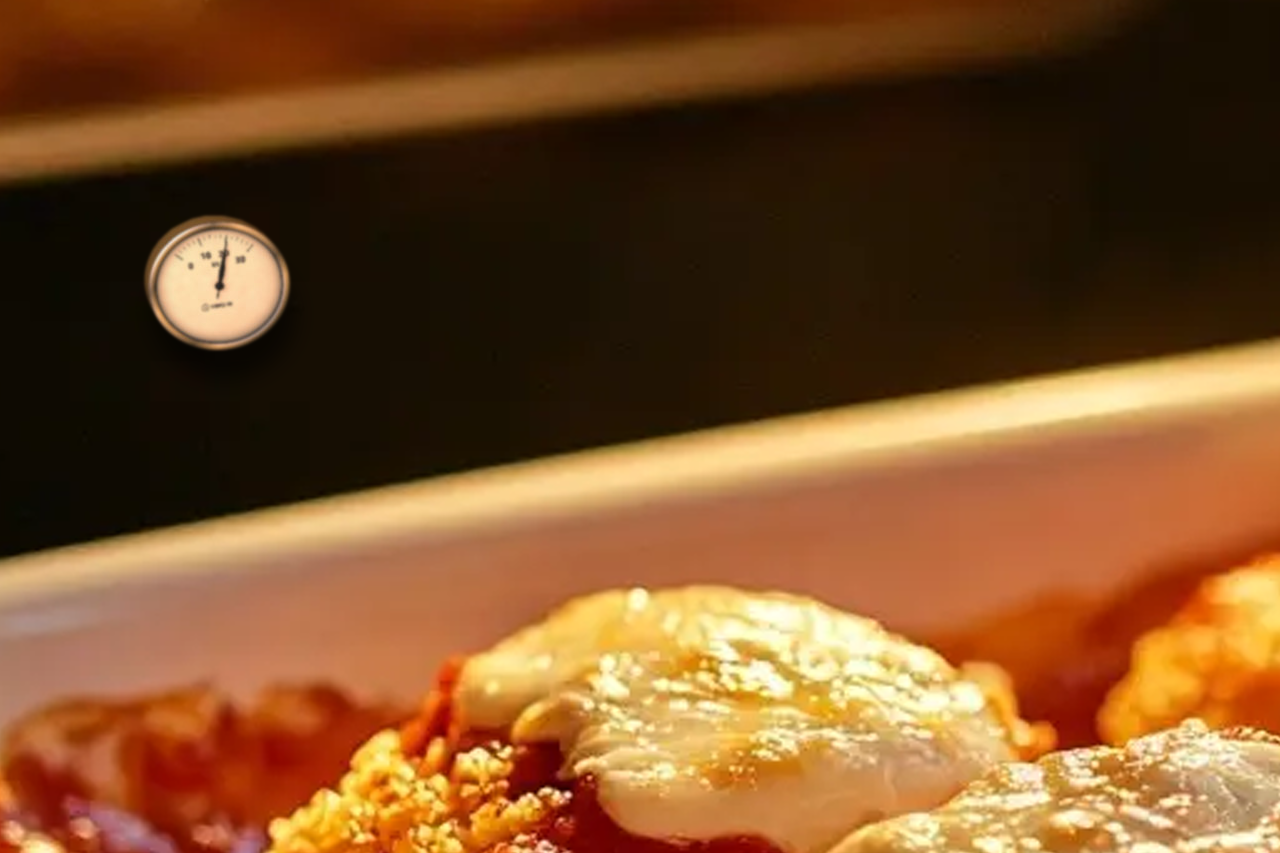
20 kV
